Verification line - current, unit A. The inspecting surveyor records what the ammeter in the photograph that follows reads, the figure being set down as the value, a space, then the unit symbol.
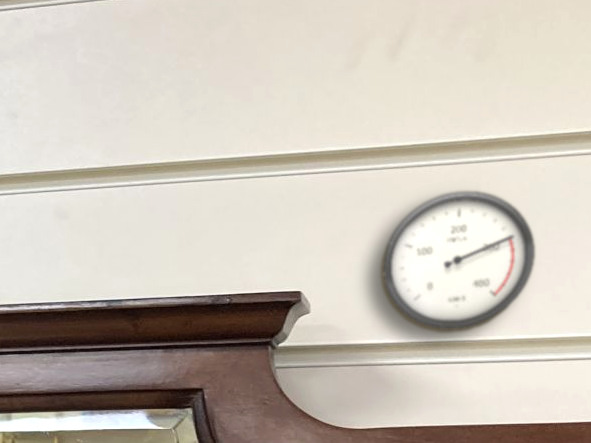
300 A
